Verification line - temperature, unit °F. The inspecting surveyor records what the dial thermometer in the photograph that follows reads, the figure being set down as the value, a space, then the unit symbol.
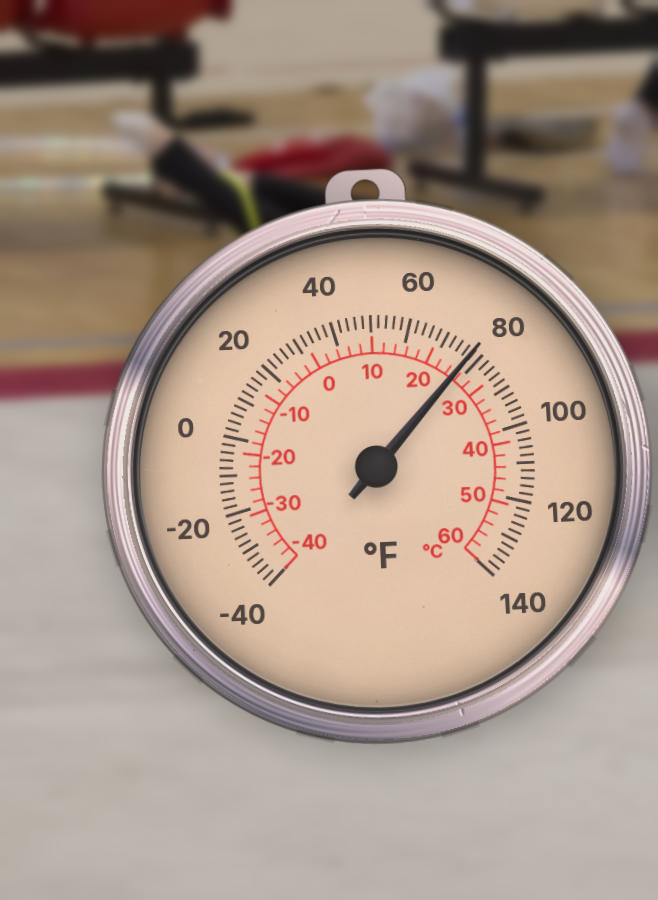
78 °F
